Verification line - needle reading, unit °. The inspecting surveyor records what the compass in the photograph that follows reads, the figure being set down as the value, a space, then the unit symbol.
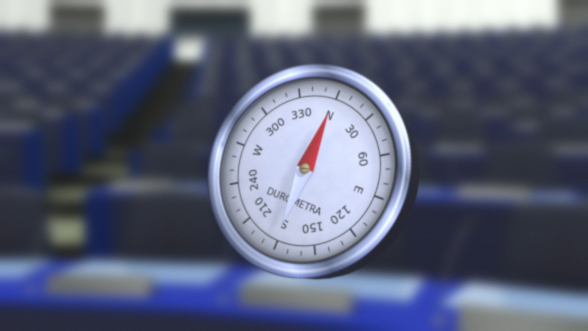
0 °
